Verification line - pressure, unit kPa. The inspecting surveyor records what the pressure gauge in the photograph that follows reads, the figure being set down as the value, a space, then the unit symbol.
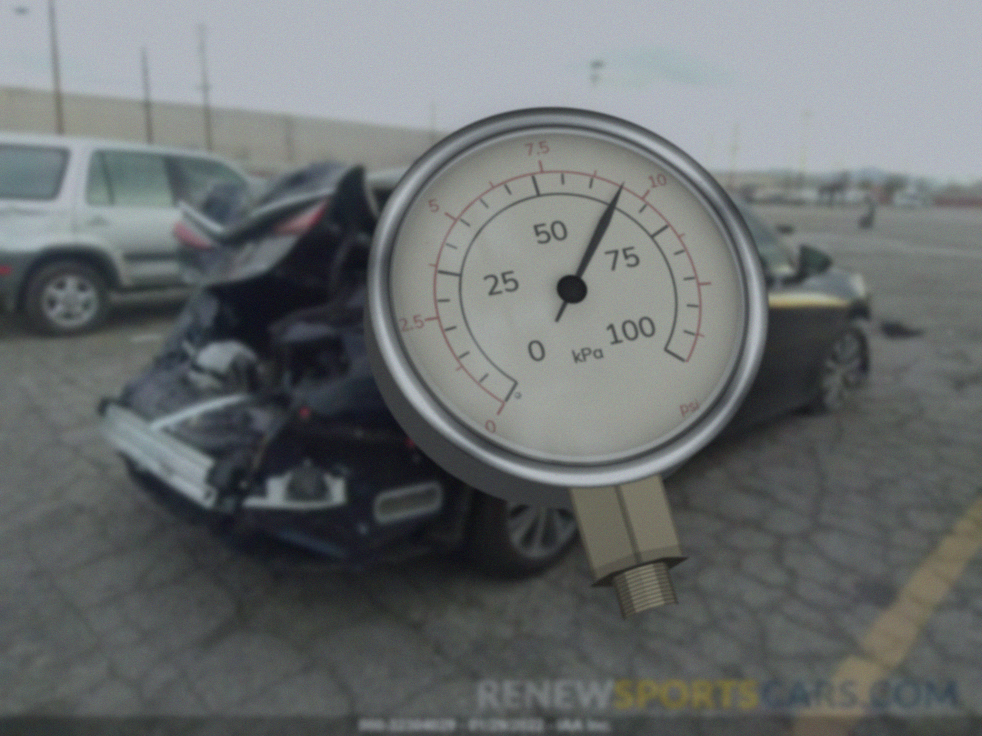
65 kPa
